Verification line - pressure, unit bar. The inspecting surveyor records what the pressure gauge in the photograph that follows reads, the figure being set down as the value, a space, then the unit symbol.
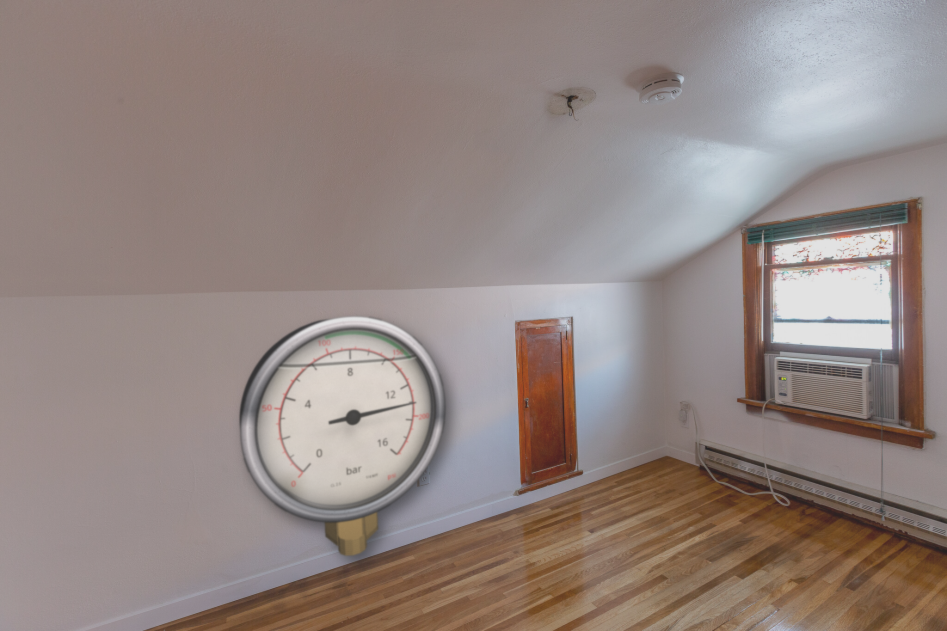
13 bar
